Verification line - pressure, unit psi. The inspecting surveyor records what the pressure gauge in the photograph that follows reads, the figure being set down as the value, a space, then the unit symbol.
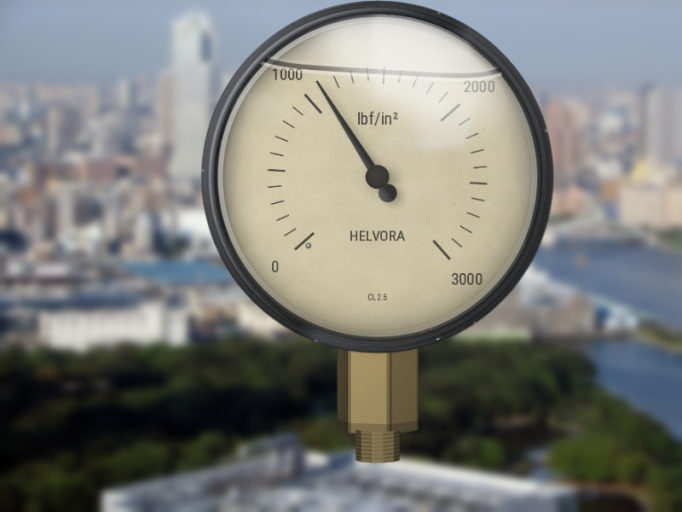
1100 psi
